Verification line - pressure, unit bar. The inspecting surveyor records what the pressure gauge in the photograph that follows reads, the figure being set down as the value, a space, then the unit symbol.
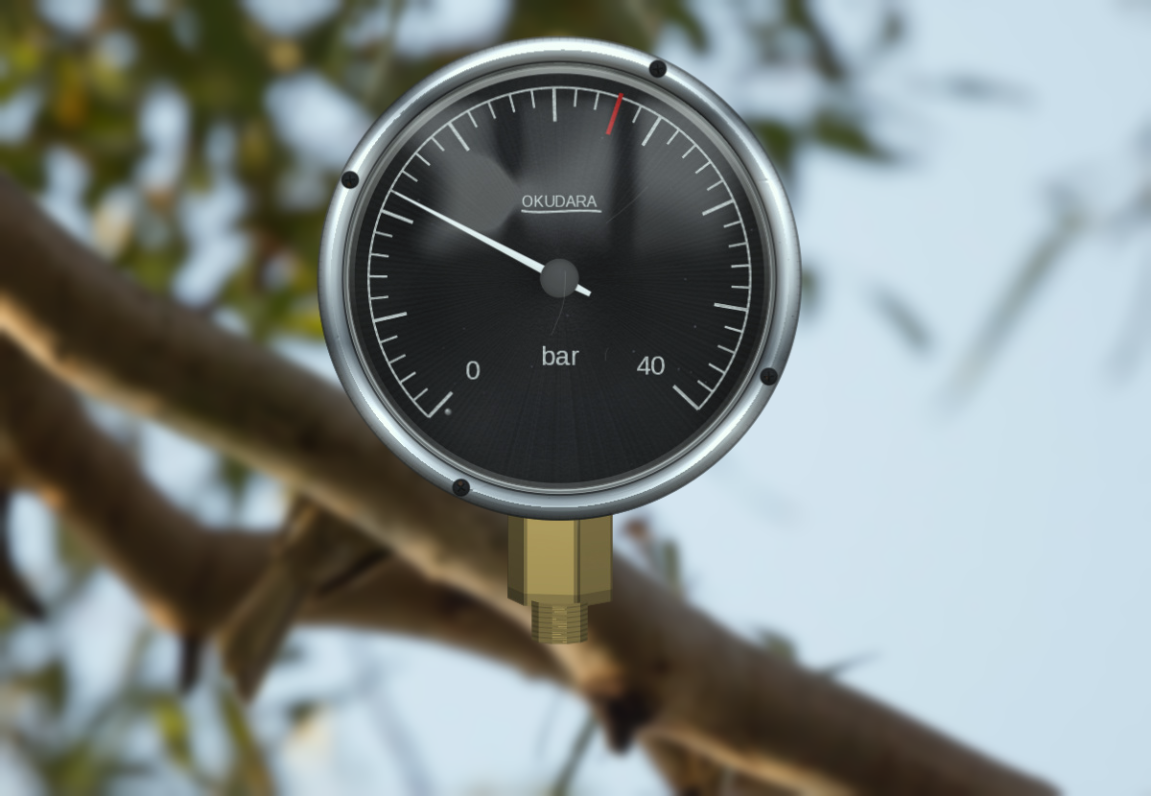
11 bar
